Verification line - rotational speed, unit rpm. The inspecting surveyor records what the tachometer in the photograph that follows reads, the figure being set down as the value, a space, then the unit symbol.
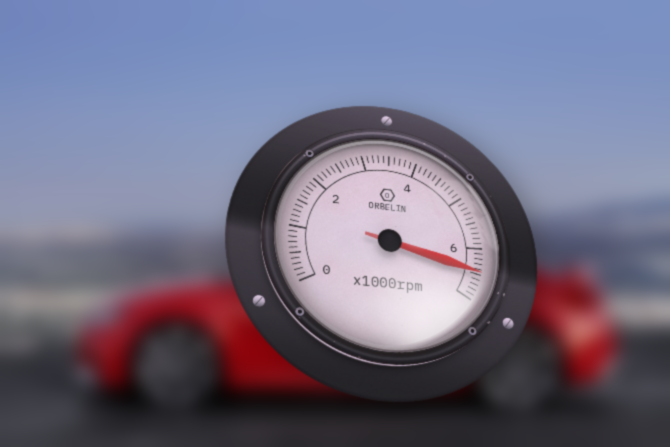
6500 rpm
